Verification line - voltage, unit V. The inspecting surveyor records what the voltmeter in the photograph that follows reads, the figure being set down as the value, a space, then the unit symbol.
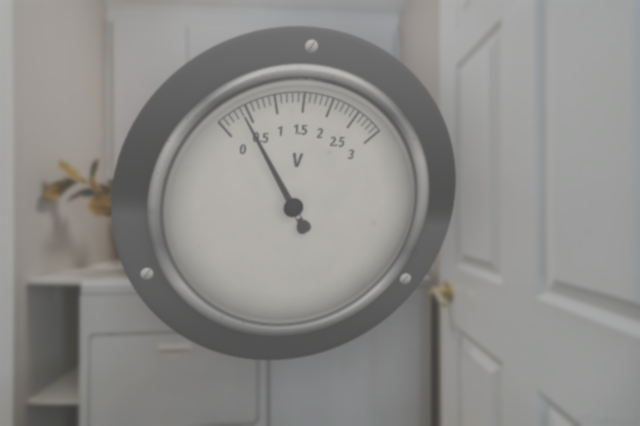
0.4 V
